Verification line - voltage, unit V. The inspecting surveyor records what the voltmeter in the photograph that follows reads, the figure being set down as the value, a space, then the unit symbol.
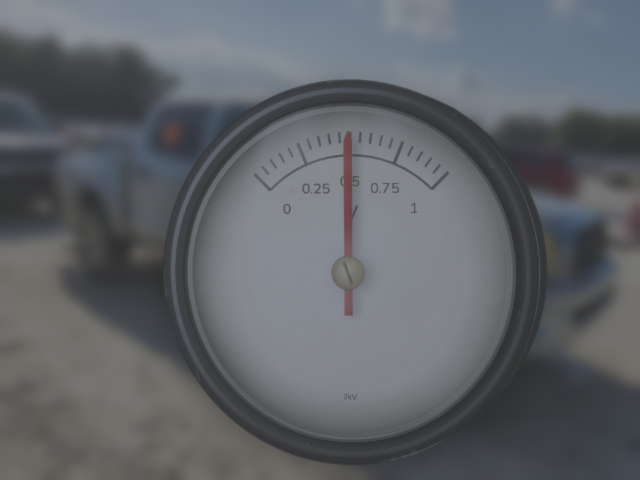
0.5 V
